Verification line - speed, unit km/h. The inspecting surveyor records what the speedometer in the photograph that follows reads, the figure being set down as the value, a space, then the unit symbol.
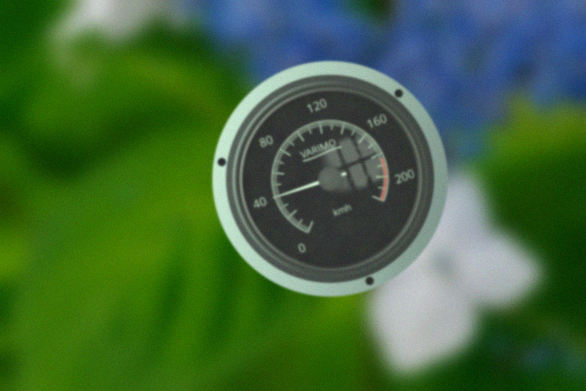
40 km/h
